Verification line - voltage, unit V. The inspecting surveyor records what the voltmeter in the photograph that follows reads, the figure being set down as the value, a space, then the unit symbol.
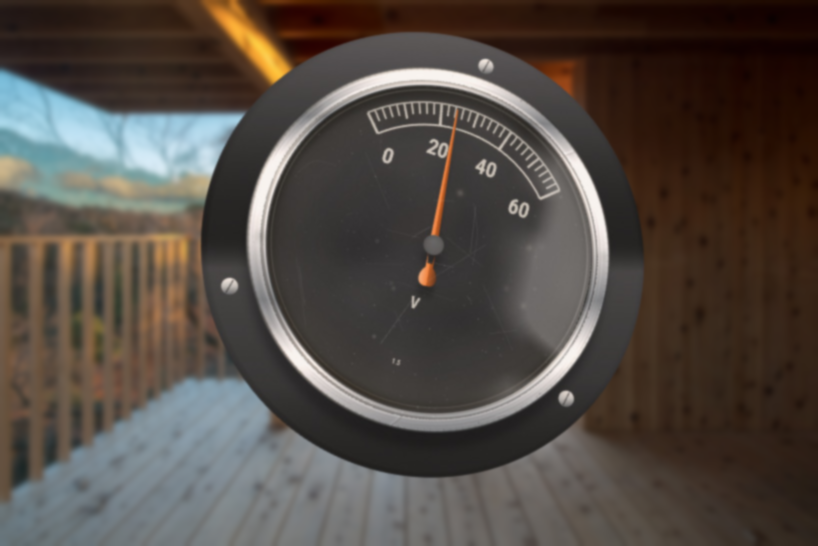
24 V
